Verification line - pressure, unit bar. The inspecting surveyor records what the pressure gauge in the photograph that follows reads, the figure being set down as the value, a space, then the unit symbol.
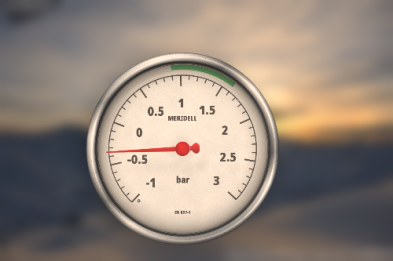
-0.35 bar
